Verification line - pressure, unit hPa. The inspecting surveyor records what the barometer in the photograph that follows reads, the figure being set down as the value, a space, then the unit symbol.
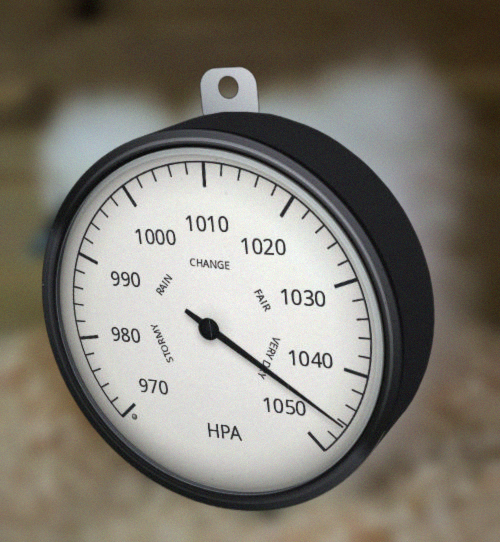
1046 hPa
